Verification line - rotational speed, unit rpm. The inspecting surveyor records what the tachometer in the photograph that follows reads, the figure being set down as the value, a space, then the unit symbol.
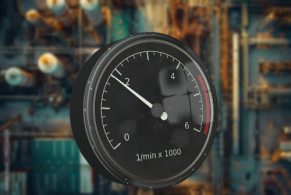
1800 rpm
